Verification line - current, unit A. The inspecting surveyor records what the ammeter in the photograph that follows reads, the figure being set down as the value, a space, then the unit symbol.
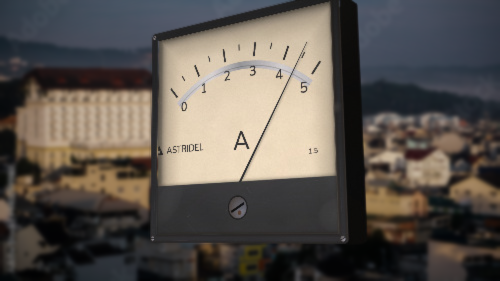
4.5 A
